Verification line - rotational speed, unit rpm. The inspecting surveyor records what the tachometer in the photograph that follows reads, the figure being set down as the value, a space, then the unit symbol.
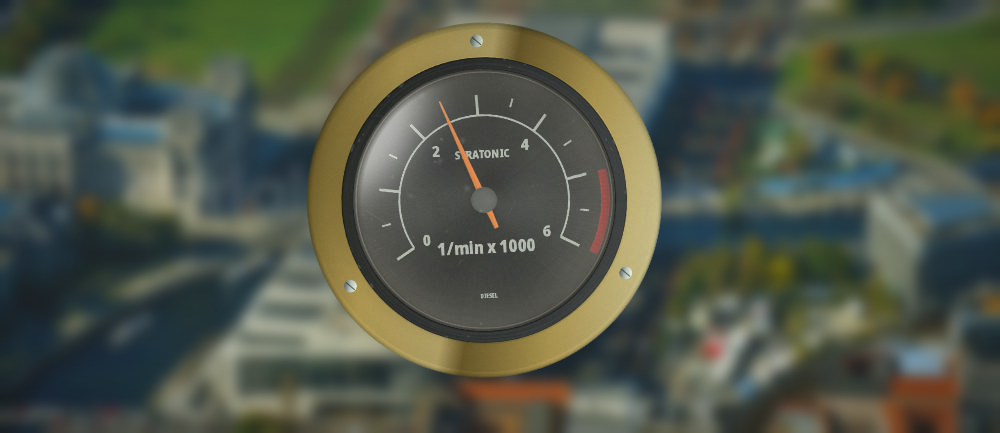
2500 rpm
